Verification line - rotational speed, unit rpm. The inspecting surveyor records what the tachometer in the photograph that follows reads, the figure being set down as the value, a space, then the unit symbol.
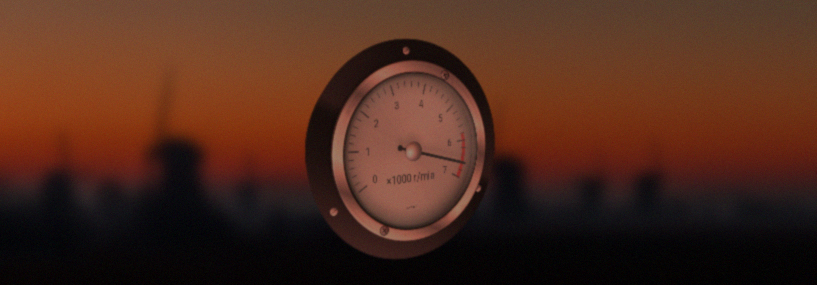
6600 rpm
